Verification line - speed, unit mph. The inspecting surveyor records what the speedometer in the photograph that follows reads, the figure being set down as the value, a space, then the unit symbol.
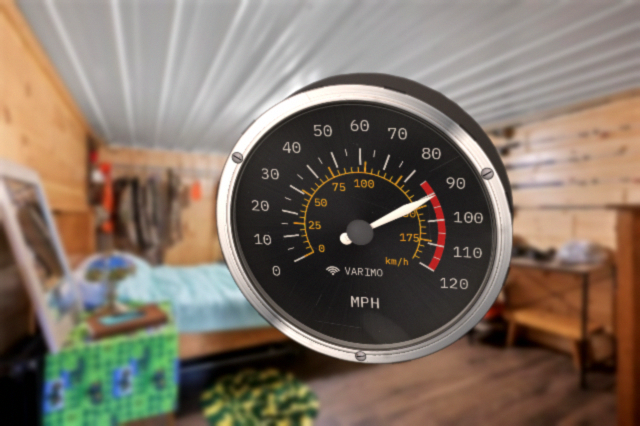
90 mph
